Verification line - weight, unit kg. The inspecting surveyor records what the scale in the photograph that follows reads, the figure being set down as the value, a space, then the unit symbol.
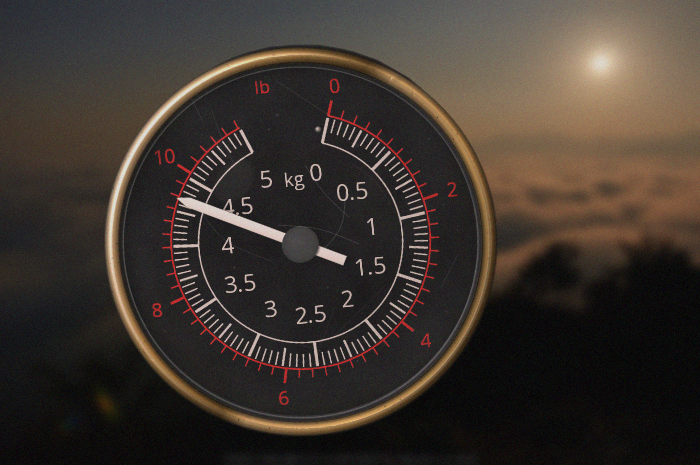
4.35 kg
